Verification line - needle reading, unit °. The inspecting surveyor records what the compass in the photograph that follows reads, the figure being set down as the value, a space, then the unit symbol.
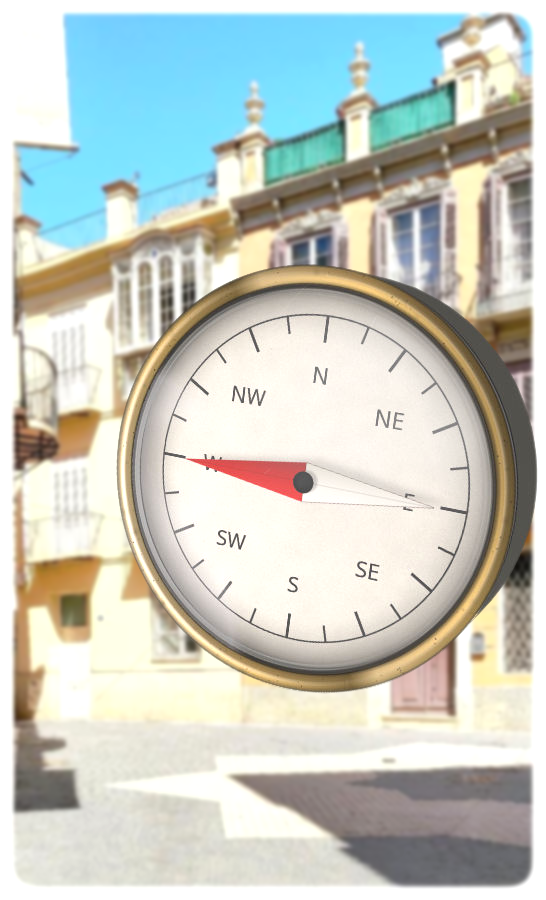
270 °
